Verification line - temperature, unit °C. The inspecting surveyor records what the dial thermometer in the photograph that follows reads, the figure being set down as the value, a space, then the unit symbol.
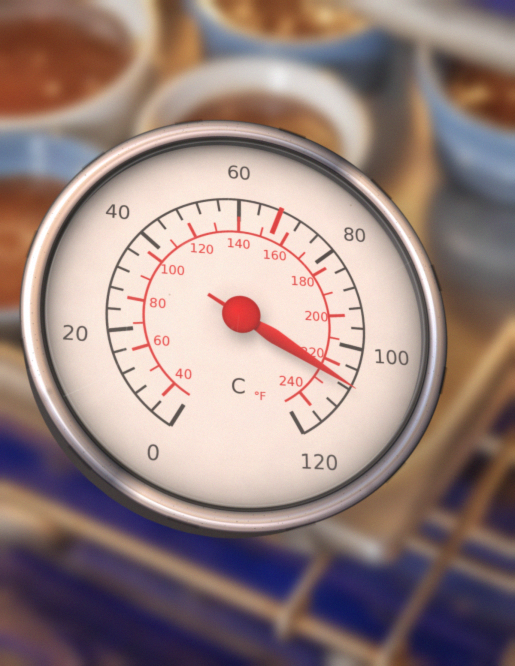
108 °C
